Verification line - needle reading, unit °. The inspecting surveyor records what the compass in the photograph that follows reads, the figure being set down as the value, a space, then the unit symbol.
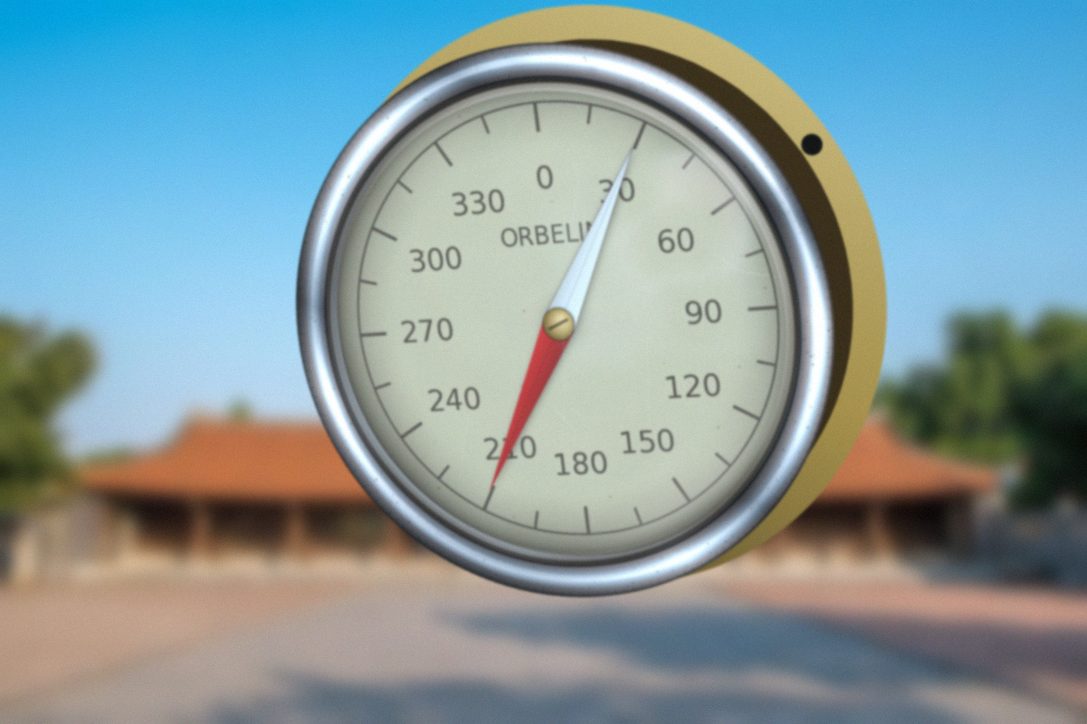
210 °
